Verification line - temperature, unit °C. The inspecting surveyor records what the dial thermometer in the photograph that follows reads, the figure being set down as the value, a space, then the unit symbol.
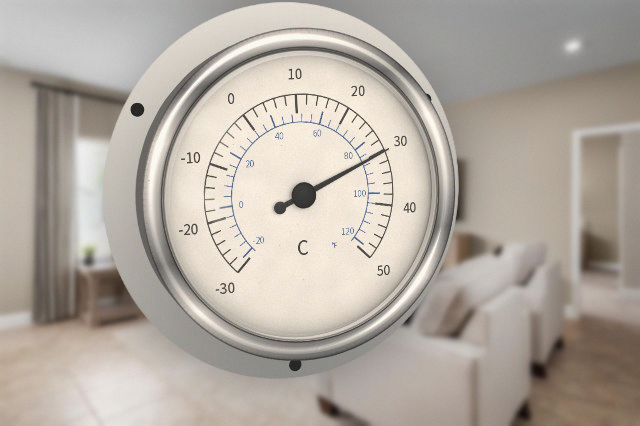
30 °C
